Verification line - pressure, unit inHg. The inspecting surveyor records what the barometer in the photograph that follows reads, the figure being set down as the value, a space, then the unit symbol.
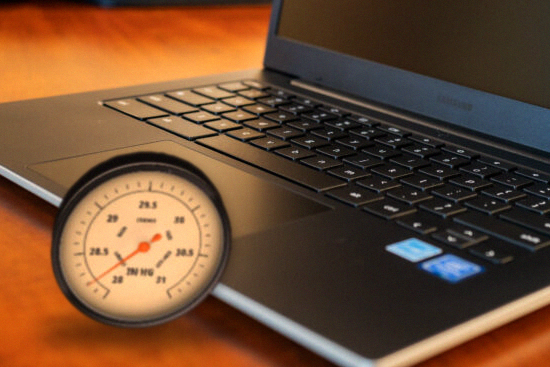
28.2 inHg
